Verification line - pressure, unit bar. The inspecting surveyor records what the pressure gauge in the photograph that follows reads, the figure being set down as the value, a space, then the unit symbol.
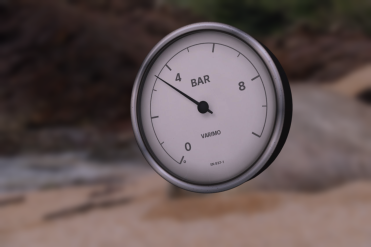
3.5 bar
